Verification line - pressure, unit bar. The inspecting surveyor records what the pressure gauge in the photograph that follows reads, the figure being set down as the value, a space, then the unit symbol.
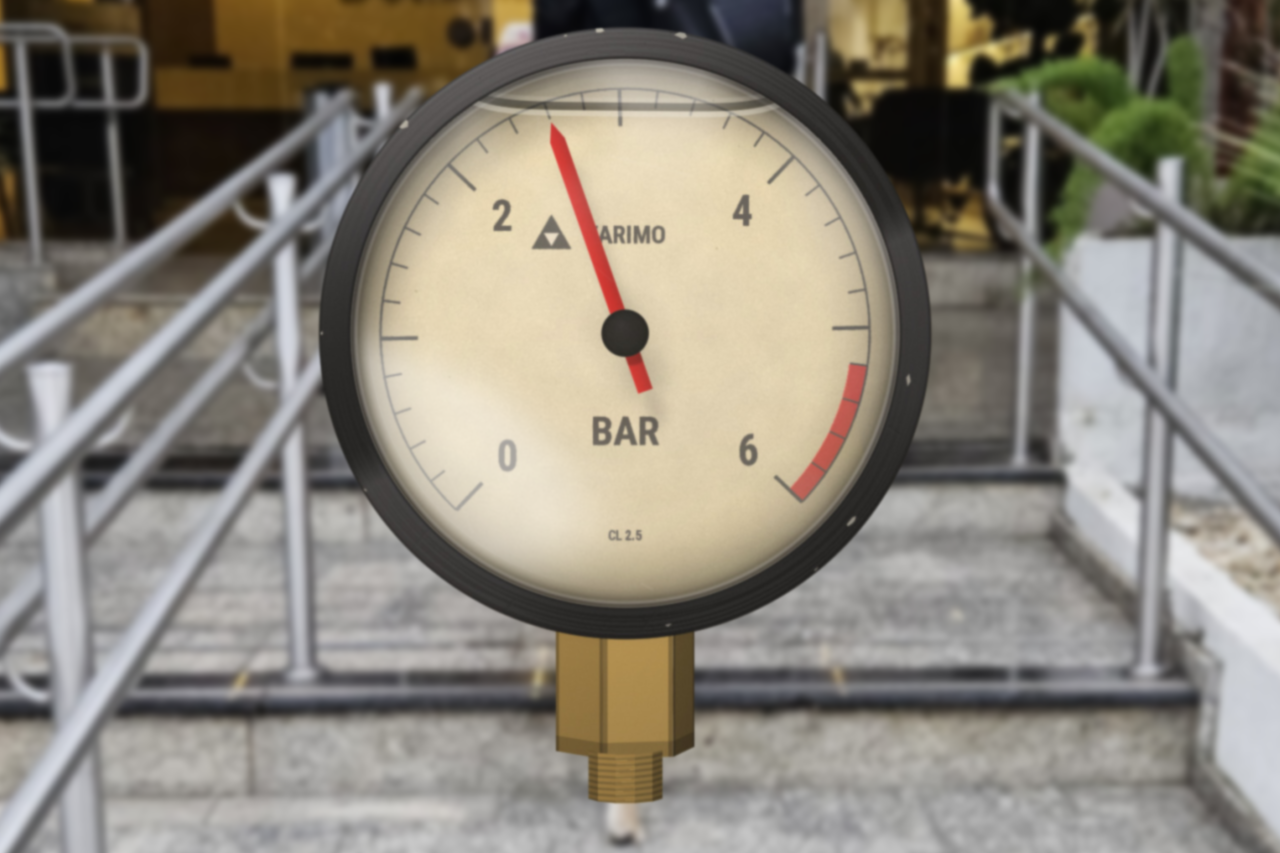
2.6 bar
